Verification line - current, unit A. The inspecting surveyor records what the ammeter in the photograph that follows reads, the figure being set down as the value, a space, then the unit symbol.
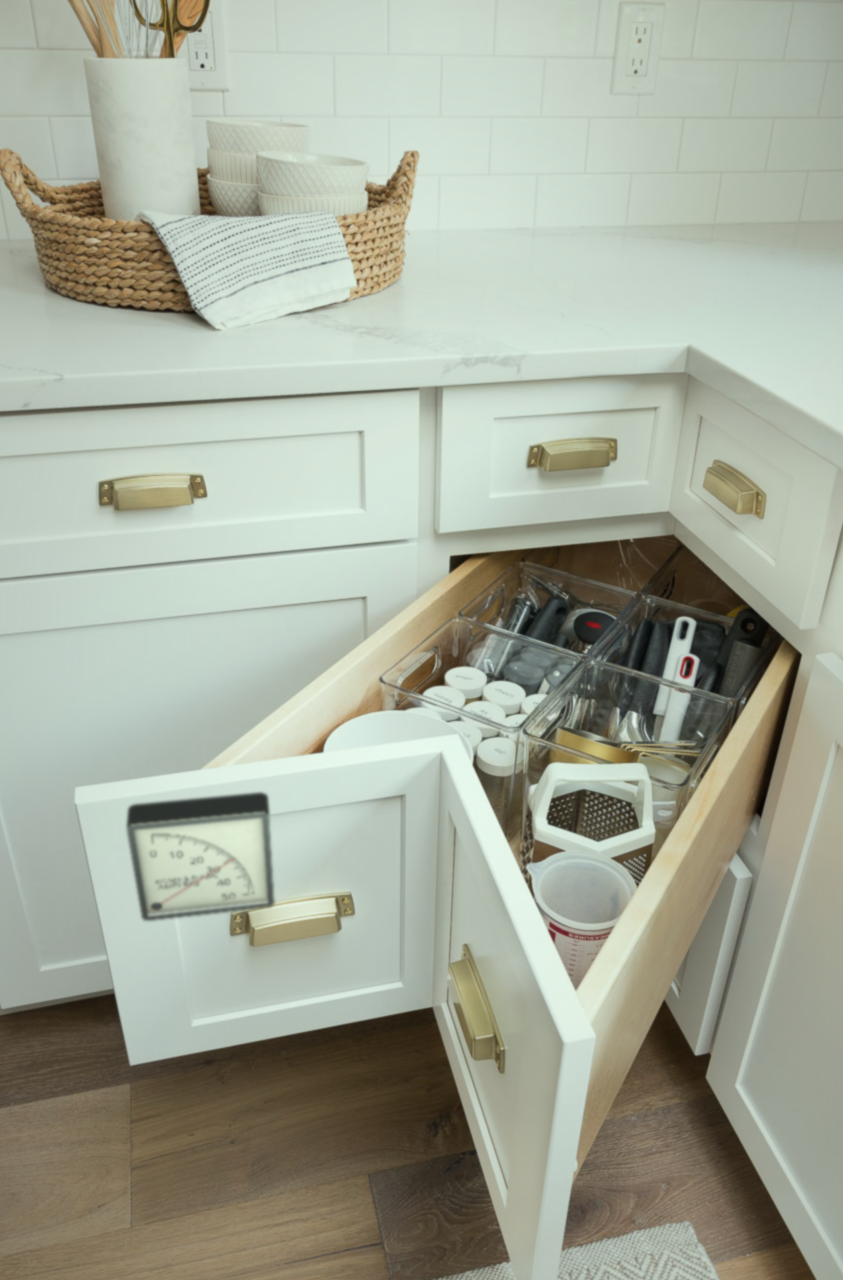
30 A
